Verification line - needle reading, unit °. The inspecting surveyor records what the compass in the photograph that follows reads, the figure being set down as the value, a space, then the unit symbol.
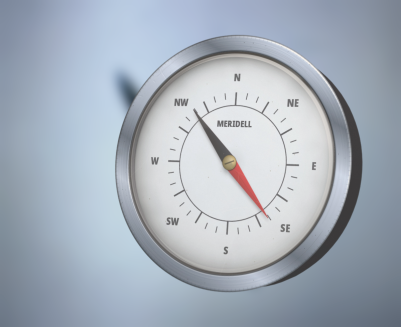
140 °
